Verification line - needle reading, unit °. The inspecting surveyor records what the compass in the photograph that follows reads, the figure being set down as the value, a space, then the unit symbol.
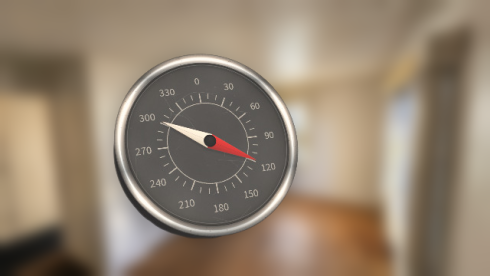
120 °
